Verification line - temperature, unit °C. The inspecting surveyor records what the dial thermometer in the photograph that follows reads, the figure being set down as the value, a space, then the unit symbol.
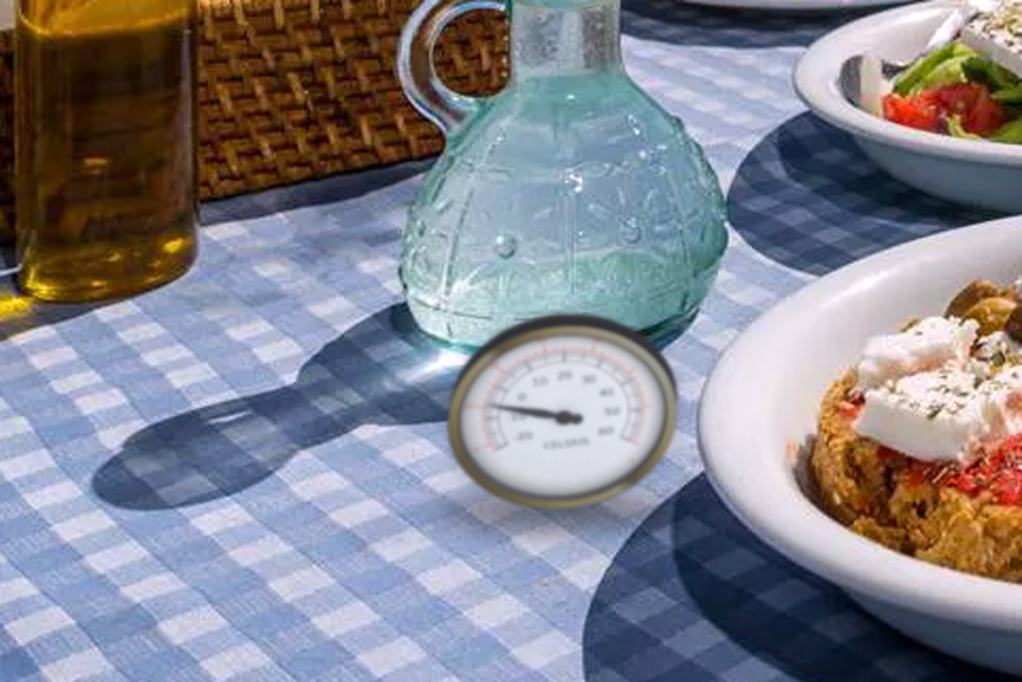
-5 °C
